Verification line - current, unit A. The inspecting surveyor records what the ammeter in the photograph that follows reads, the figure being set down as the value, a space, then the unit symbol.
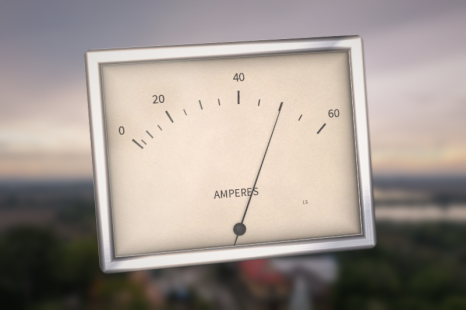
50 A
